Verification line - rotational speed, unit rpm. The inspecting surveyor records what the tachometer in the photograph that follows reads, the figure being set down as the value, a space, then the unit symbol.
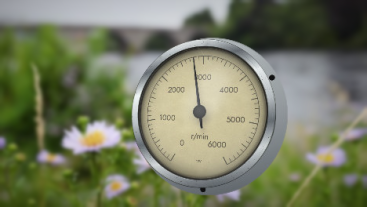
2800 rpm
